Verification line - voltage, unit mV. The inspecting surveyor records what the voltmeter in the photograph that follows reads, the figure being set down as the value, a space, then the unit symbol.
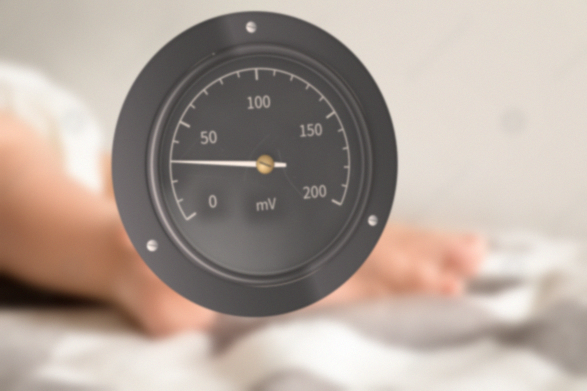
30 mV
